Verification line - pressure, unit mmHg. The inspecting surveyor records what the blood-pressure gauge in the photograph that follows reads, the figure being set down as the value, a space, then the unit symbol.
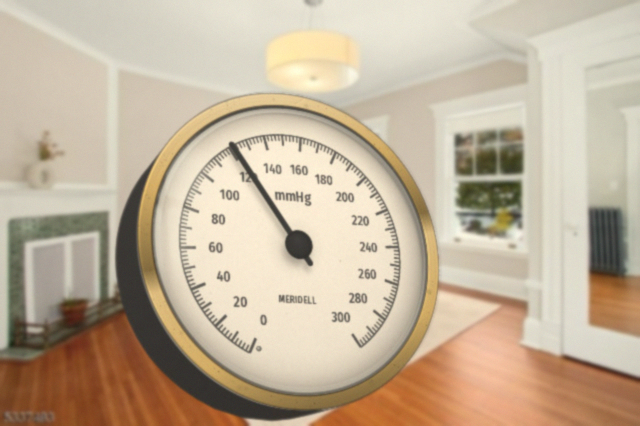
120 mmHg
